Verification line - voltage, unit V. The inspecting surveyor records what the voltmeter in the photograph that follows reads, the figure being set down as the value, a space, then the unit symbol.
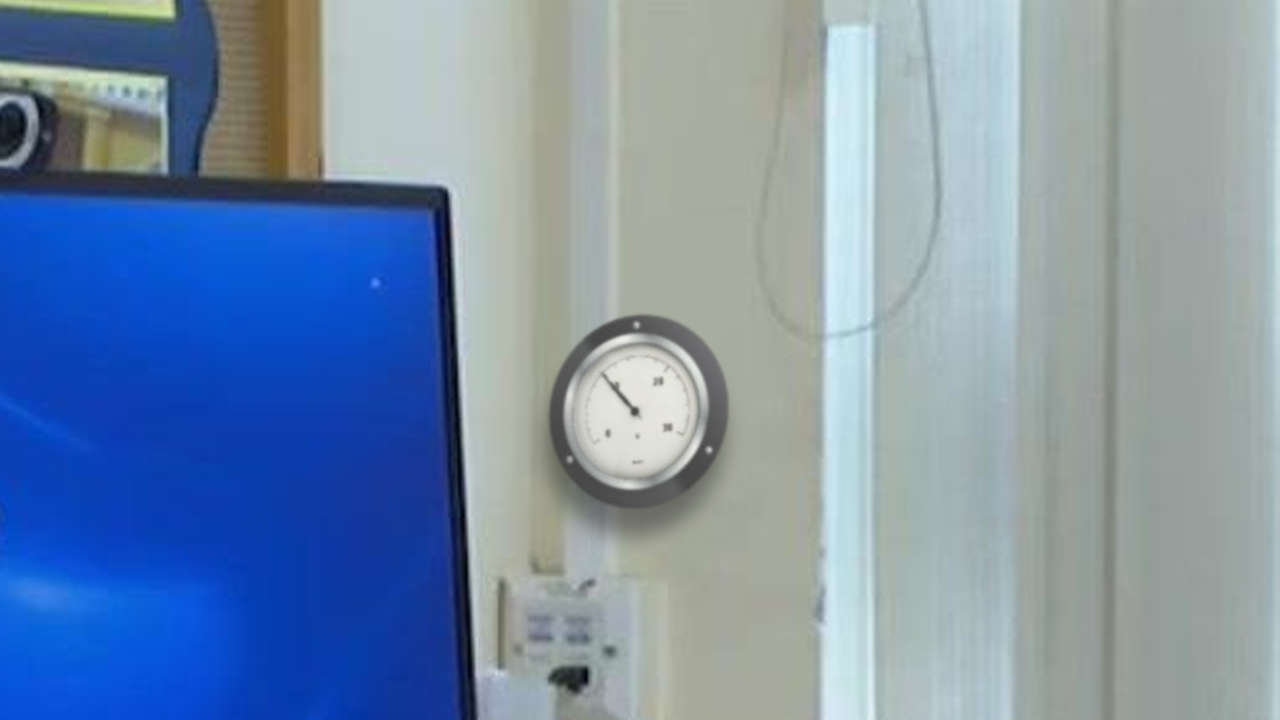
10 V
